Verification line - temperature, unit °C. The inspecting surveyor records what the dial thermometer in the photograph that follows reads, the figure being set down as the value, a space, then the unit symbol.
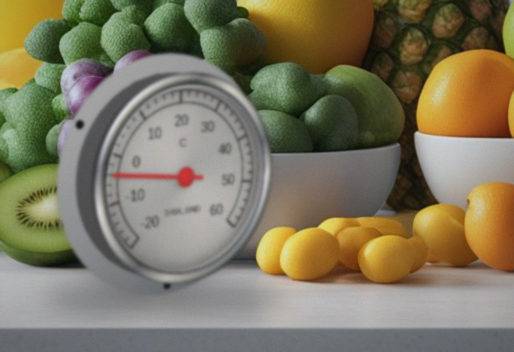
-4 °C
